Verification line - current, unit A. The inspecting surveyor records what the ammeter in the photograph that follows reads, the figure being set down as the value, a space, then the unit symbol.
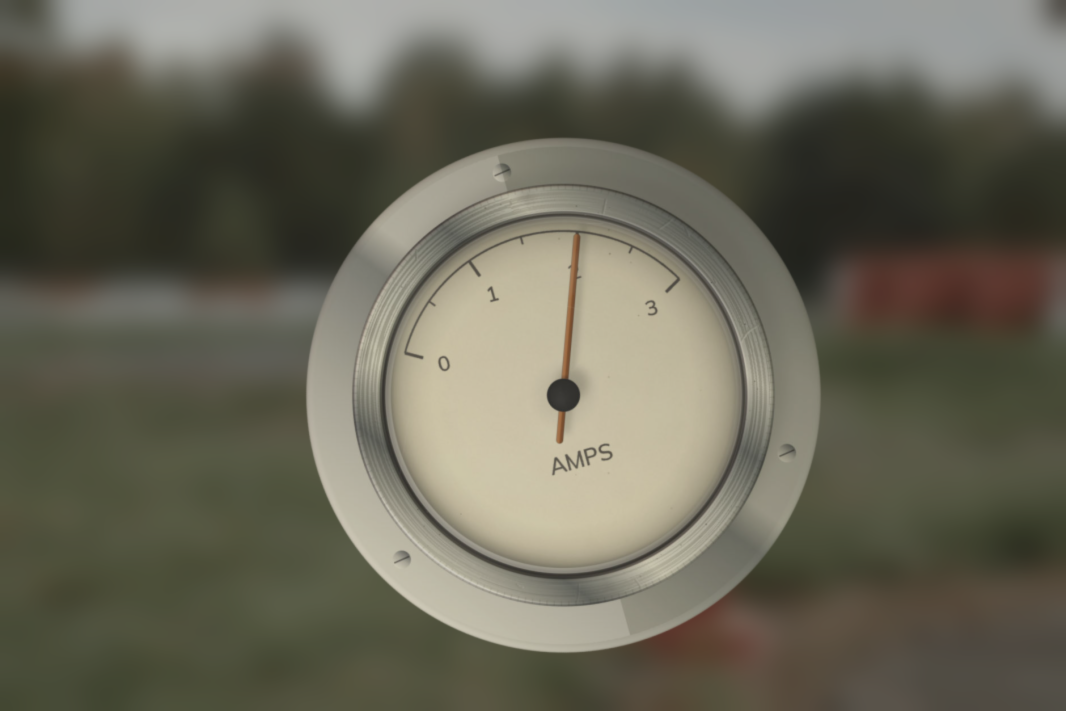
2 A
